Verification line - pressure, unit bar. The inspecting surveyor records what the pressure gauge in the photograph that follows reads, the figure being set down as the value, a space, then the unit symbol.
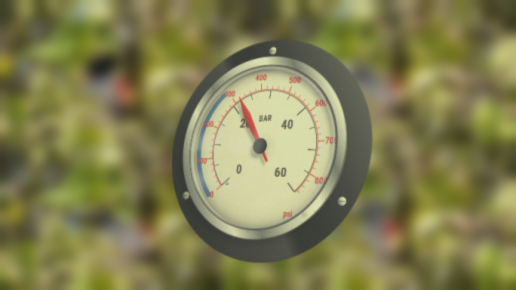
22.5 bar
